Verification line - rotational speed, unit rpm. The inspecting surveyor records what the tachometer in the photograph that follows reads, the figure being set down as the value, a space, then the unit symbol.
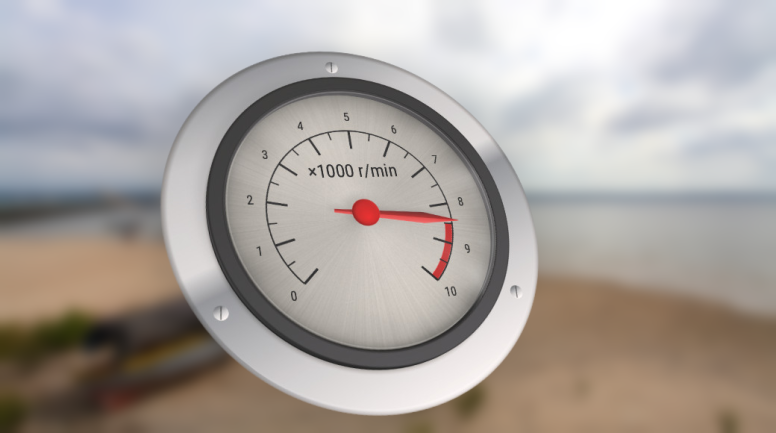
8500 rpm
